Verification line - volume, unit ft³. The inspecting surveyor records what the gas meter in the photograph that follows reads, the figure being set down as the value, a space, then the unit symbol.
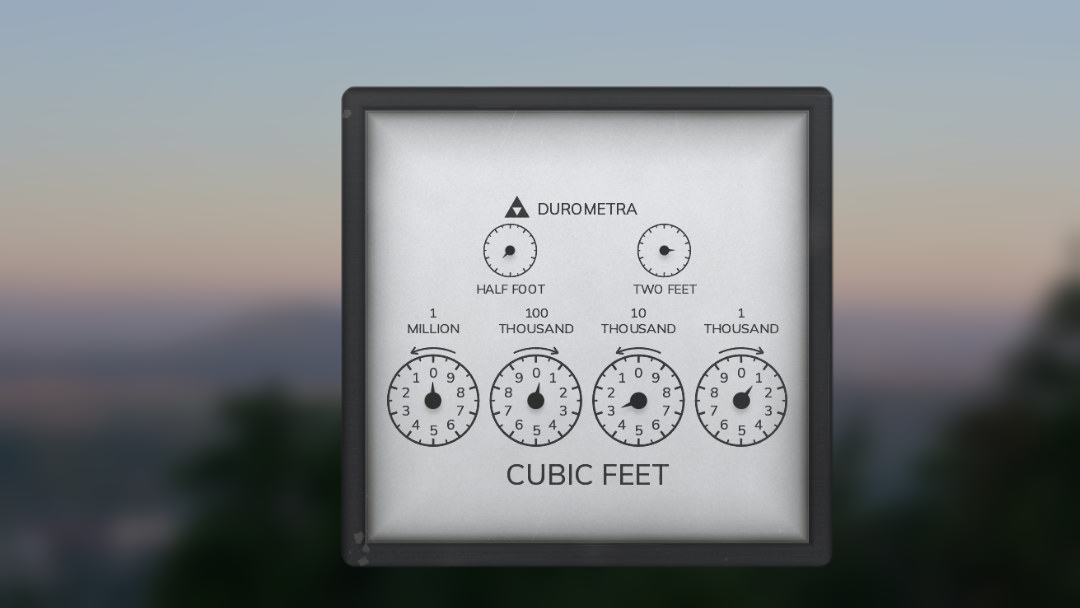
3100 ft³
